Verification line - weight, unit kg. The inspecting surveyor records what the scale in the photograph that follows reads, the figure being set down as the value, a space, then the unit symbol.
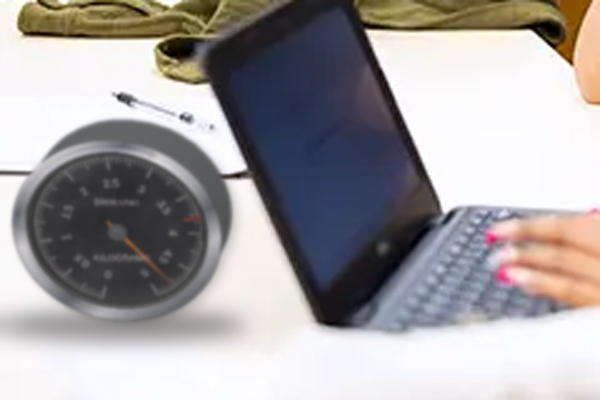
4.75 kg
